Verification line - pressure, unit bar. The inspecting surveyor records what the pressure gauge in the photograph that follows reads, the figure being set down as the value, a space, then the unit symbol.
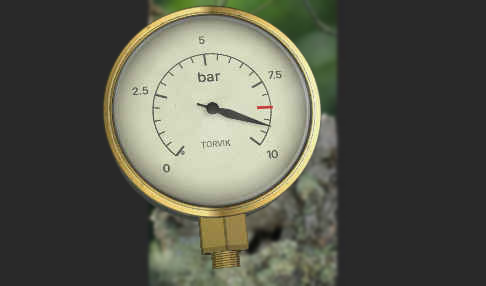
9.25 bar
